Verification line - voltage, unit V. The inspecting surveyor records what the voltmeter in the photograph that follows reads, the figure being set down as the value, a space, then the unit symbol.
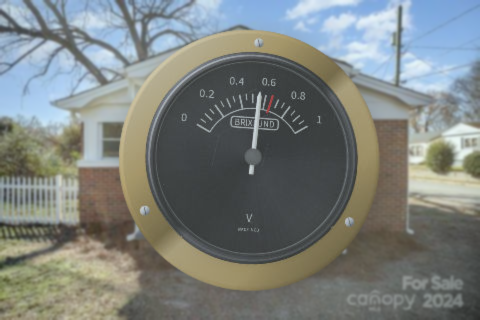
0.55 V
